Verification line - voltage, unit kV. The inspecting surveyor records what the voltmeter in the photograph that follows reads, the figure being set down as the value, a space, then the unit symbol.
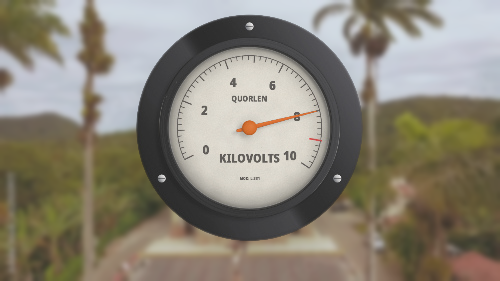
8 kV
